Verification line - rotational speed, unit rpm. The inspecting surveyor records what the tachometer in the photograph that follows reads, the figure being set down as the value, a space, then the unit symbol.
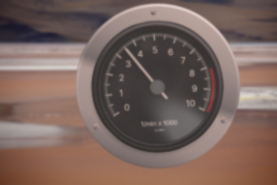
3500 rpm
